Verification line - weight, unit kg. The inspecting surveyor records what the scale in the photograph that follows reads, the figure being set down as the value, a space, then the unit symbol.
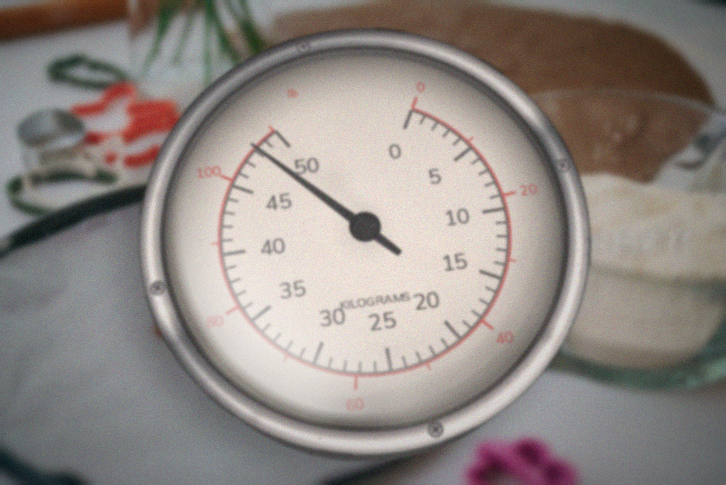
48 kg
